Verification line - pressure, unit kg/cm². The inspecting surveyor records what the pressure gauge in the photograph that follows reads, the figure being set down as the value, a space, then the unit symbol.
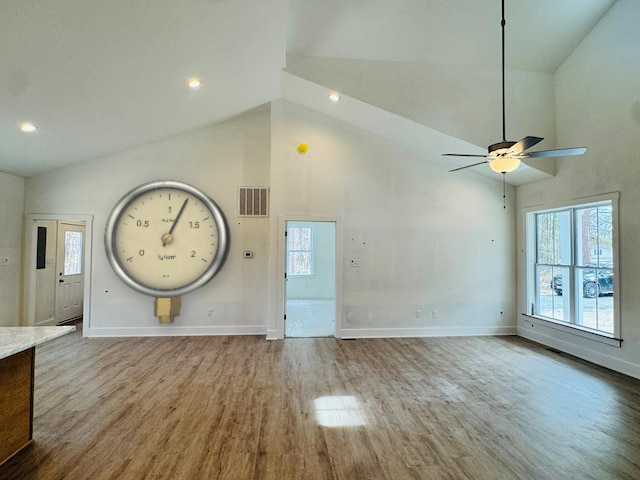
1.2 kg/cm²
